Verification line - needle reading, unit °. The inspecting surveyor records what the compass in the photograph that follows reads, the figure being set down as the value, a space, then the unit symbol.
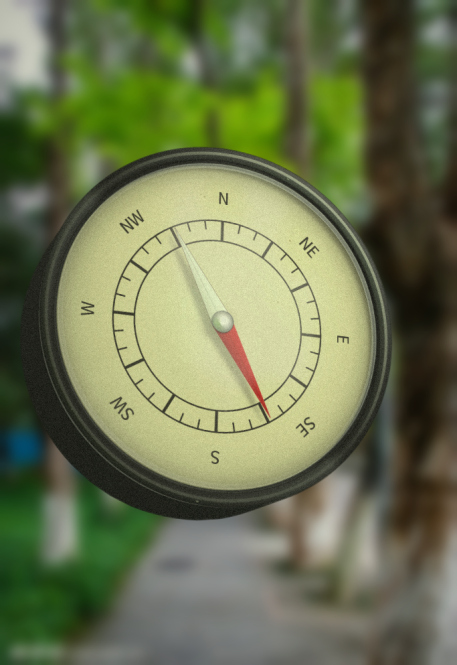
150 °
